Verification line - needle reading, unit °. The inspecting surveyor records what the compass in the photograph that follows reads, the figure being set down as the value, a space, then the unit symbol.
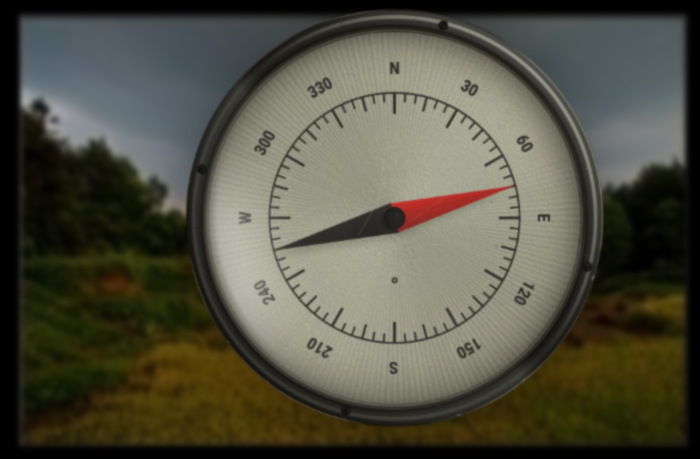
75 °
